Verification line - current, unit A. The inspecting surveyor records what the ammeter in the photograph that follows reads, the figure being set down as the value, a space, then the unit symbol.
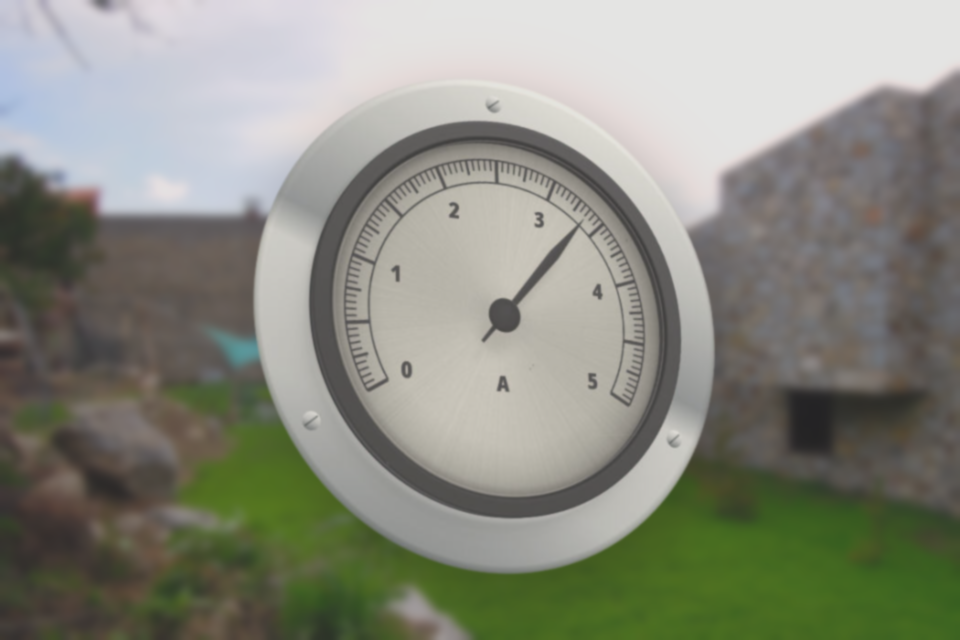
3.35 A
